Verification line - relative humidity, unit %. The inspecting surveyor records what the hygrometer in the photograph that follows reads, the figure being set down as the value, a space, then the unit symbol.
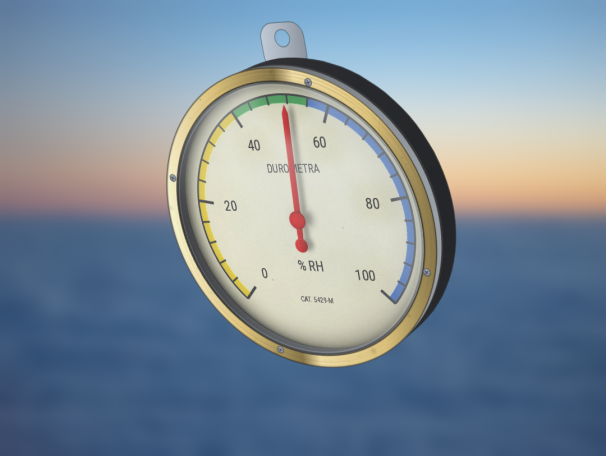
52 %
